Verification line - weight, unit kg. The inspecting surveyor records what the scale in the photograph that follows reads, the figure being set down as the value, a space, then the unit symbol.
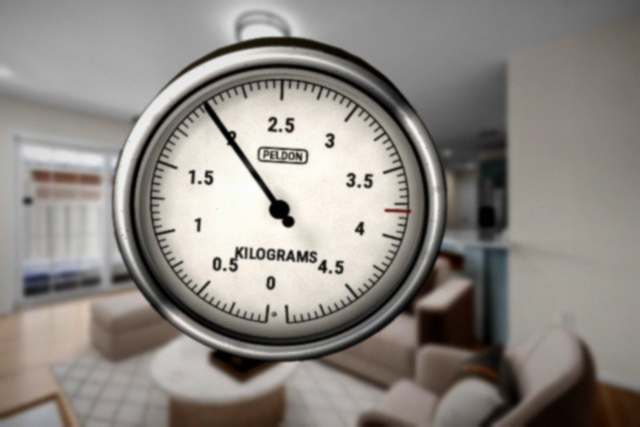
2 kg
